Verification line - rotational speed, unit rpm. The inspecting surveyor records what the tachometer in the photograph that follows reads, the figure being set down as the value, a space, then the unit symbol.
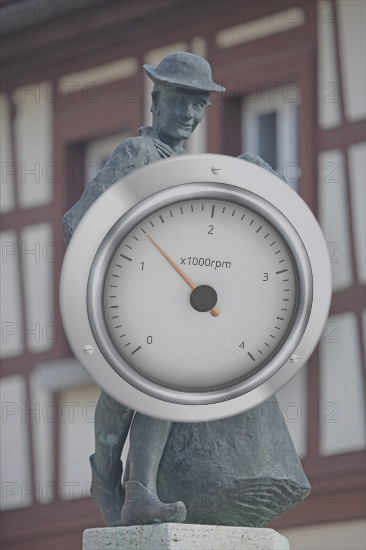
1300 rpm
